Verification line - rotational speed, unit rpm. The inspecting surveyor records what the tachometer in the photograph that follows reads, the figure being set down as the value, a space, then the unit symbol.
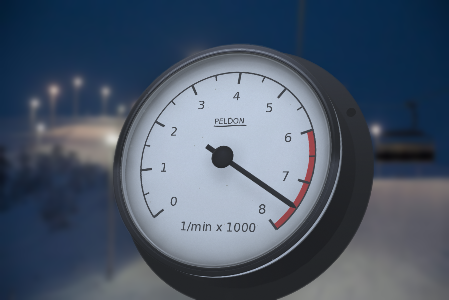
7500 rpm
